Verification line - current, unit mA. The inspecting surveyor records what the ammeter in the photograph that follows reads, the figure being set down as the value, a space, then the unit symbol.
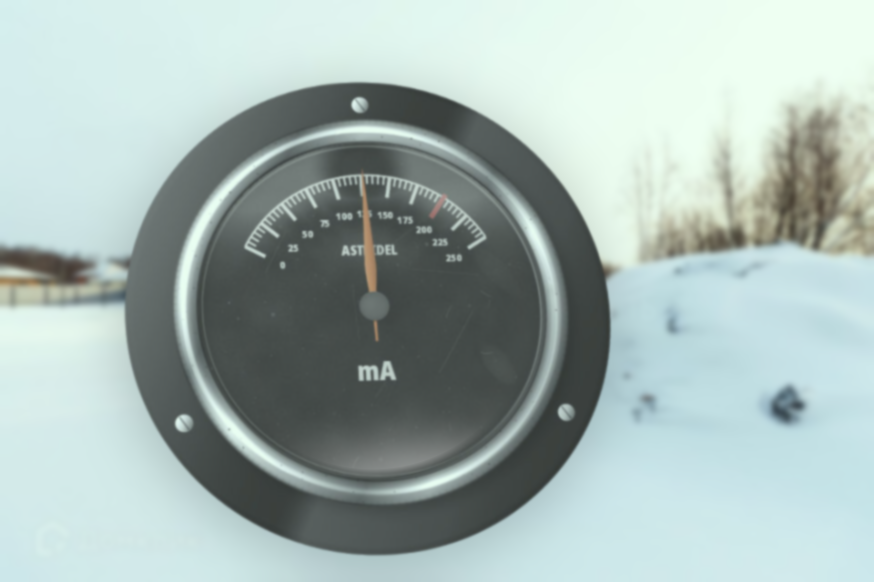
125 mA
